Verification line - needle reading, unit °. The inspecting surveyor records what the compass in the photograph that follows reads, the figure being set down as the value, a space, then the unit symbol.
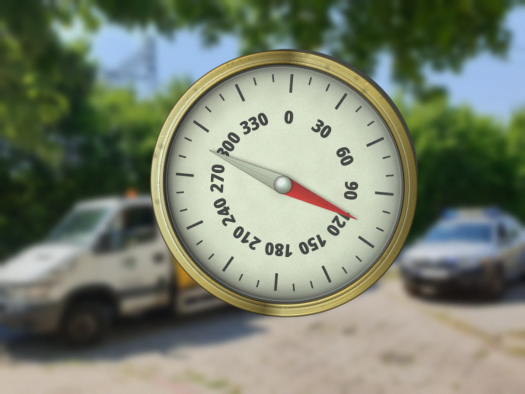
110 °
